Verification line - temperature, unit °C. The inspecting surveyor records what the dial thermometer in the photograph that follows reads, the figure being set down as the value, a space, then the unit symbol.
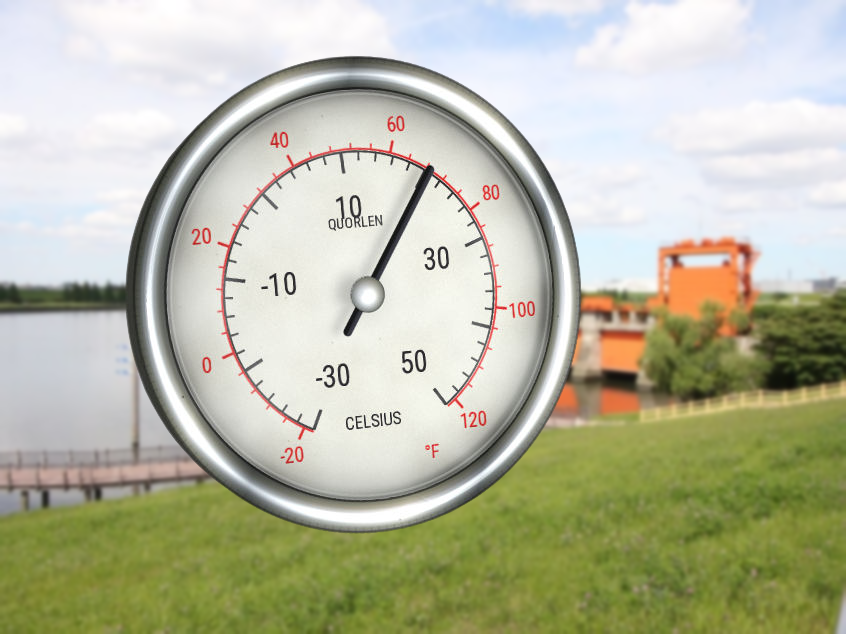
20 °C
